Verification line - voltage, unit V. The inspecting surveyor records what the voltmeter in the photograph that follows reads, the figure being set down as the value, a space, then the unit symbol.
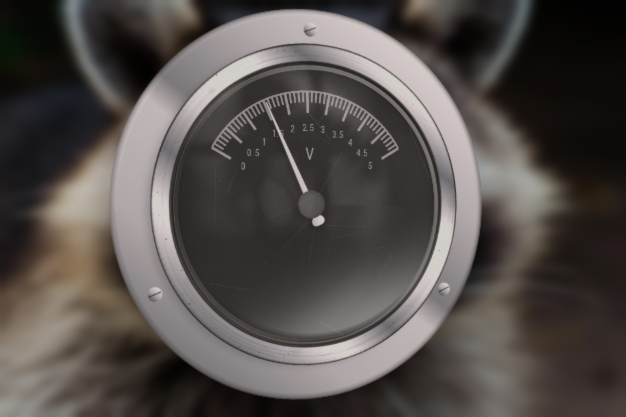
1.5 V
